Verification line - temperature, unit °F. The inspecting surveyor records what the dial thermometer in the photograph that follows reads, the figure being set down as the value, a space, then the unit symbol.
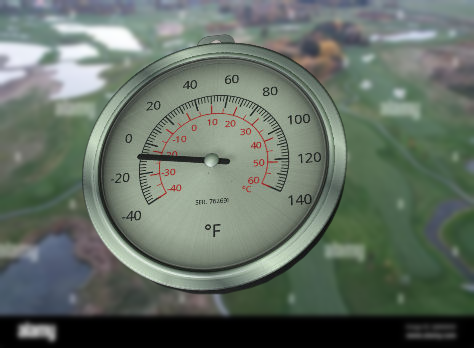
-10 °F
